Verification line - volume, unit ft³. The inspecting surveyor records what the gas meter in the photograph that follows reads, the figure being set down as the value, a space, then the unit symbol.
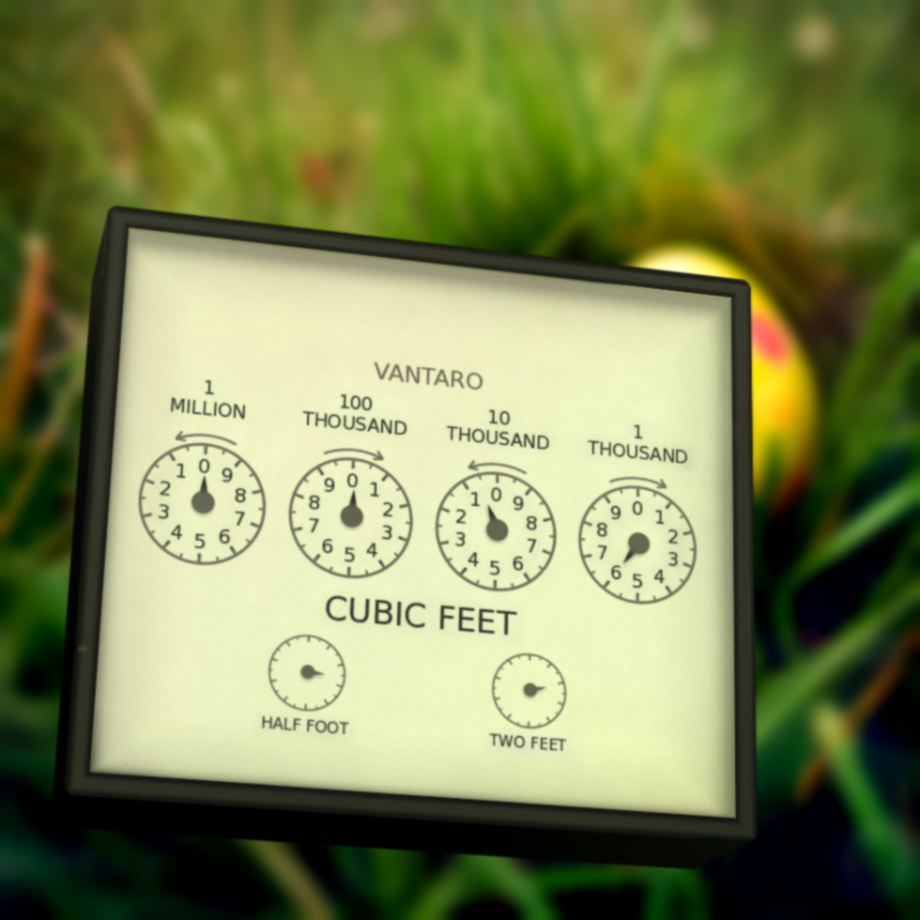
600 ft³
